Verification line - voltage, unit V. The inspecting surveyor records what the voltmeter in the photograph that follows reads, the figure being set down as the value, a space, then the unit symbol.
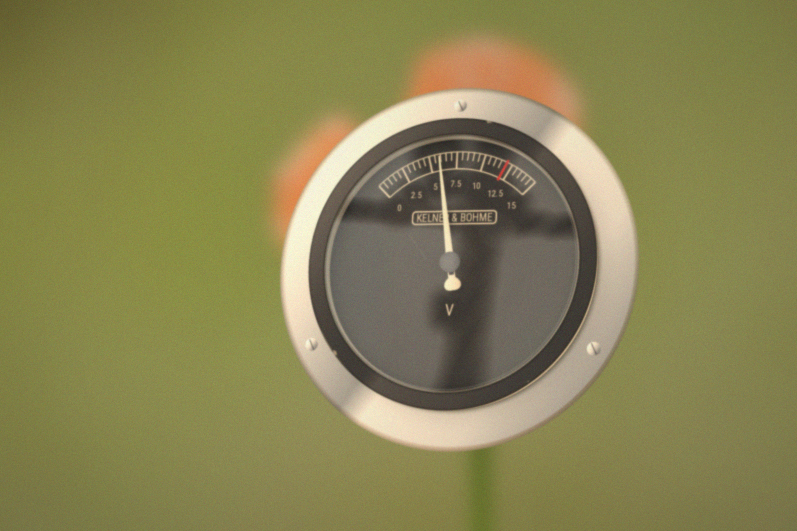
6 V
